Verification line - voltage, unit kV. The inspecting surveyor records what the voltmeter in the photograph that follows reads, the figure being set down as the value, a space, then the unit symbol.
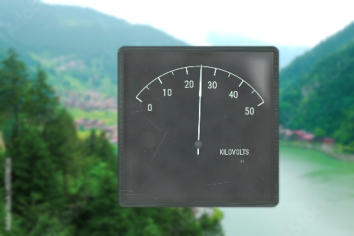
25 kV
